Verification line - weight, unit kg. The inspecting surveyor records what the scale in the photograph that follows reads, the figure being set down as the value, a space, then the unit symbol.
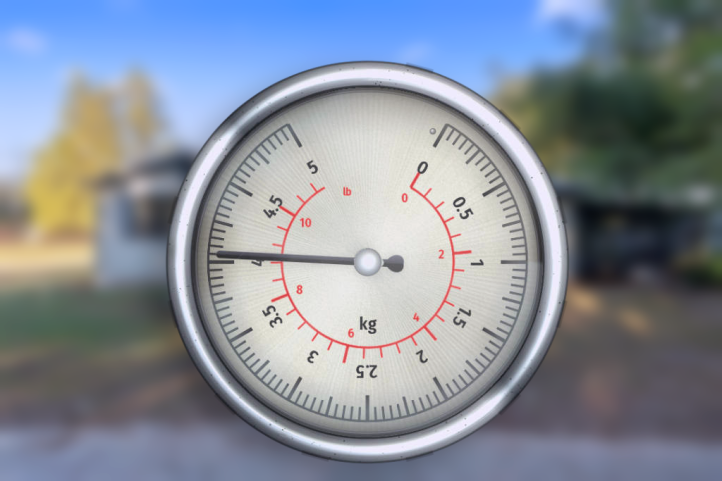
4.05 kg
